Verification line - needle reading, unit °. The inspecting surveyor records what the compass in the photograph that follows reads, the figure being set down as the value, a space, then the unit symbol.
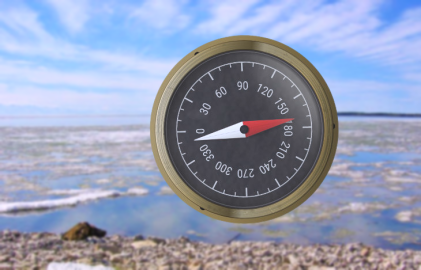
170 °
